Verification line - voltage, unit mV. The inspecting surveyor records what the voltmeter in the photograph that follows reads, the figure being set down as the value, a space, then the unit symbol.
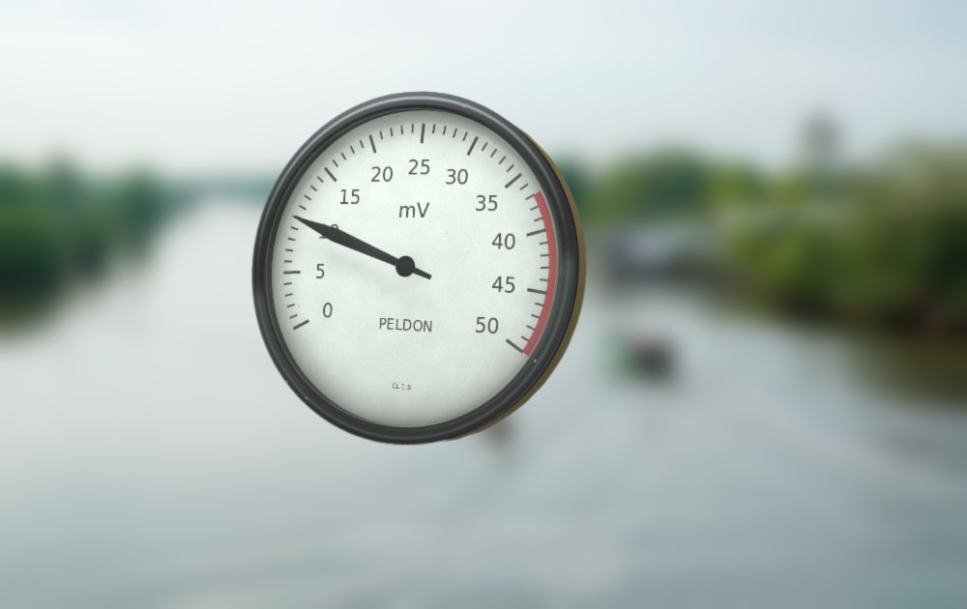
10 mV
